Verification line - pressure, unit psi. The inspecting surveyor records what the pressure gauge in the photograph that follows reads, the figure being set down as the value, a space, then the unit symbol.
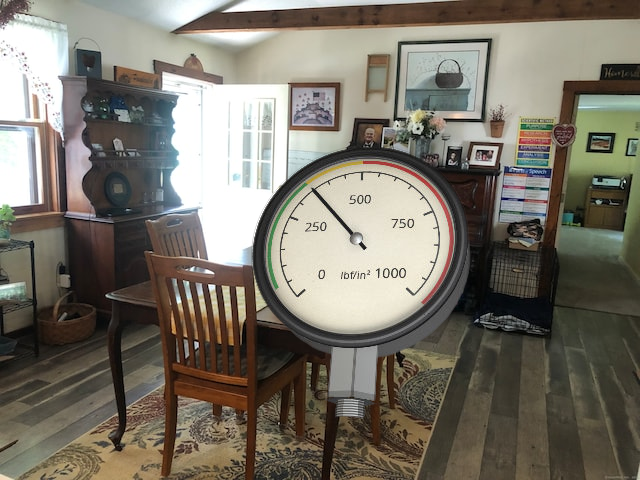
350 psi
